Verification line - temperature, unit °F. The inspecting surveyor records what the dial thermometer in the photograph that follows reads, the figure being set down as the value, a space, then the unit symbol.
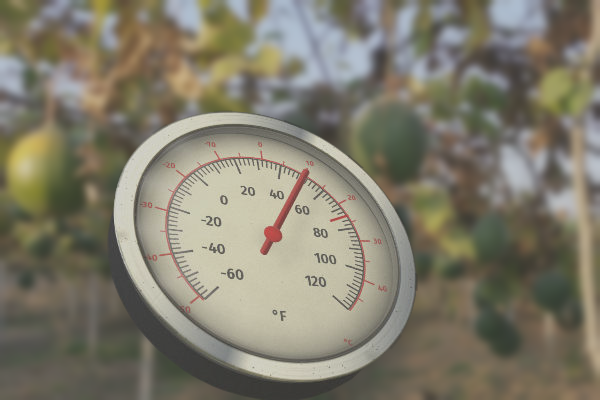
50 °F
